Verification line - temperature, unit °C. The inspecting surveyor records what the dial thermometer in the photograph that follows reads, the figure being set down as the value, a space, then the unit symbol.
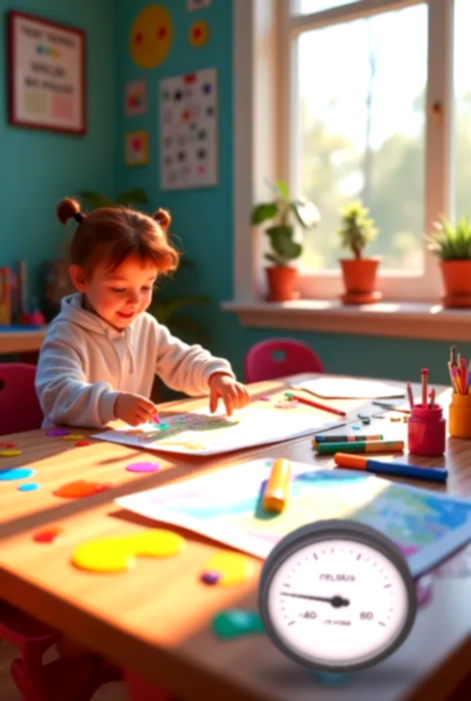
-24 °C
